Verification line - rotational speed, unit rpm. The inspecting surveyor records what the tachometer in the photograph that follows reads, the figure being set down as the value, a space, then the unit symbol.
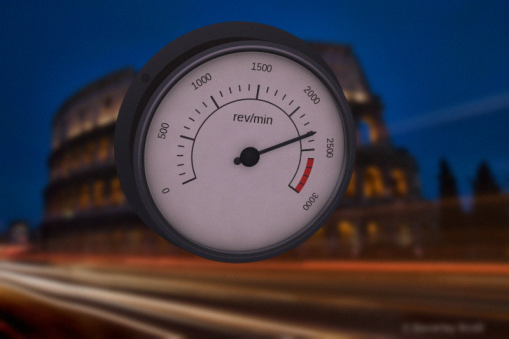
2300 rpm
